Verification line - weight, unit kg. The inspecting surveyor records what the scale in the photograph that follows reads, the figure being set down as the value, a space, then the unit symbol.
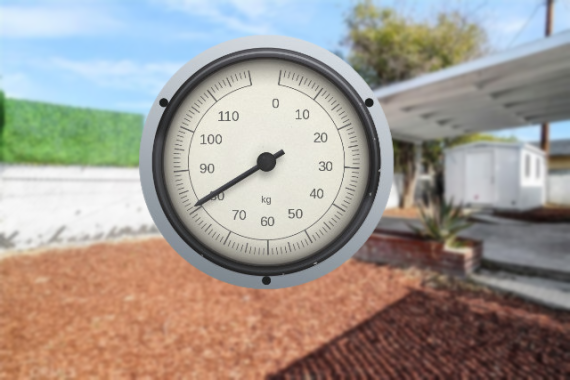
81 kg
